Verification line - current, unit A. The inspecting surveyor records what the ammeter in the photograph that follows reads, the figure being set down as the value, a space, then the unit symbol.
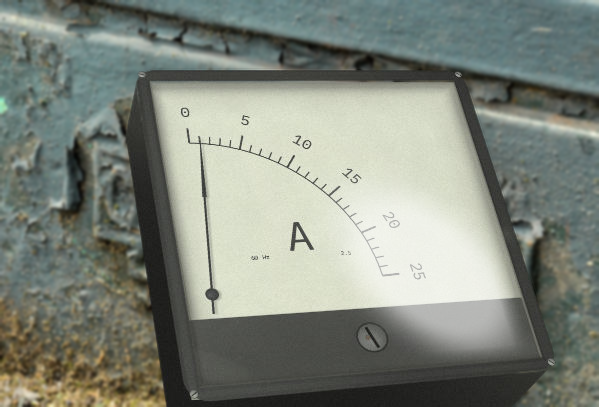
1 A
